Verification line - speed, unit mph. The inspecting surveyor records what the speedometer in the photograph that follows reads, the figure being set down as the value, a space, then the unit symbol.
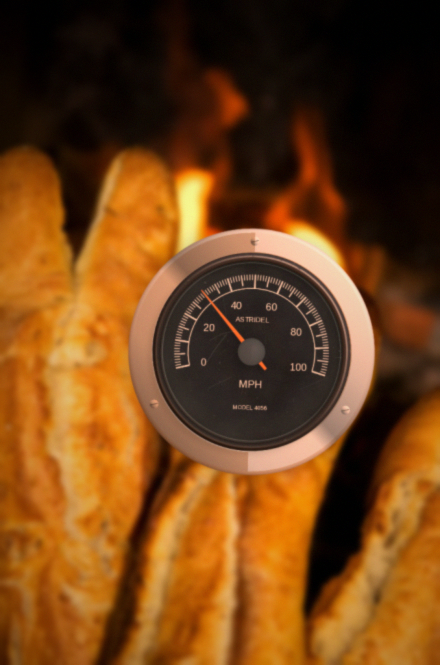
30 mph
